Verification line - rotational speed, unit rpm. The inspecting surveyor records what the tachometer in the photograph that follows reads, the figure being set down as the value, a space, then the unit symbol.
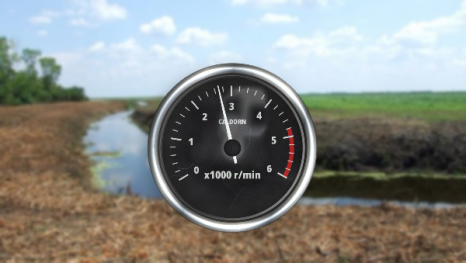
2700 rpm
